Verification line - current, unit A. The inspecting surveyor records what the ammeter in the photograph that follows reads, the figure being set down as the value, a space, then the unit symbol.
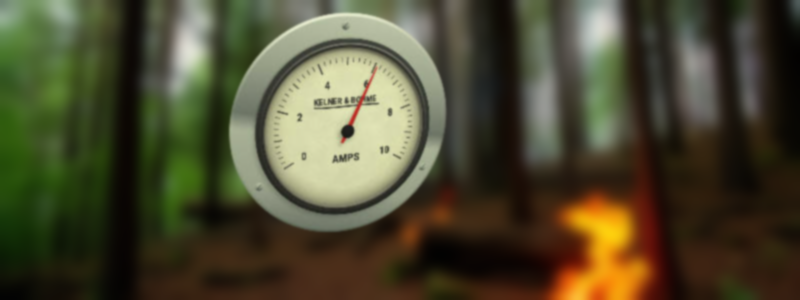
6 A
